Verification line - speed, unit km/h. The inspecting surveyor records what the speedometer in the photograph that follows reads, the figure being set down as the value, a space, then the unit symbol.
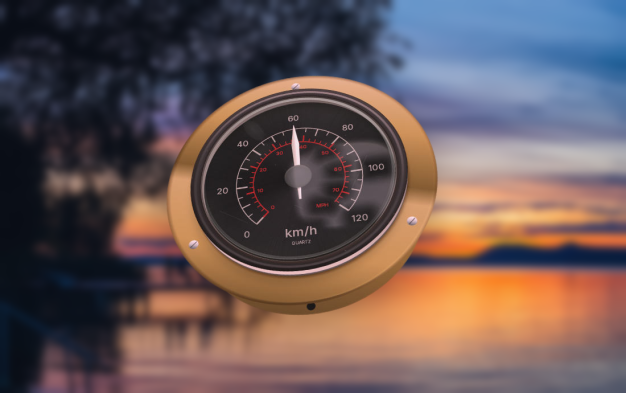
60 km/h
